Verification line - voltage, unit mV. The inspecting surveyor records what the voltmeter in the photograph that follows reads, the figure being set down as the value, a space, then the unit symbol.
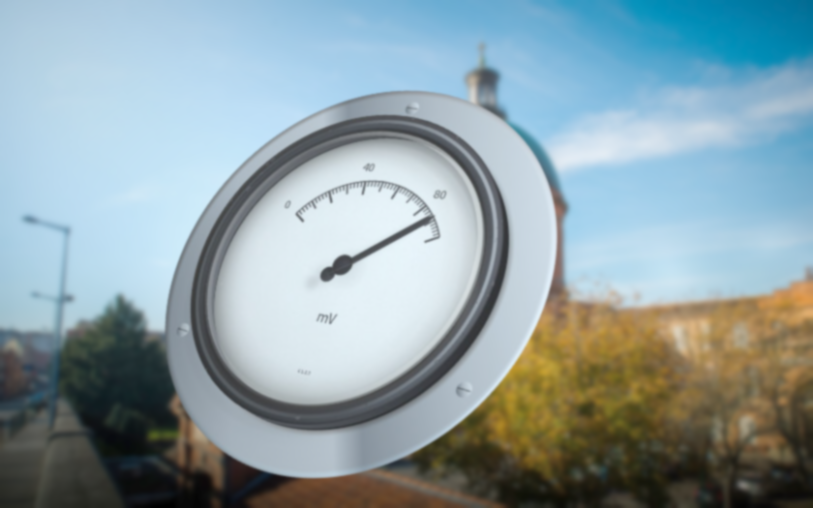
90 mV
